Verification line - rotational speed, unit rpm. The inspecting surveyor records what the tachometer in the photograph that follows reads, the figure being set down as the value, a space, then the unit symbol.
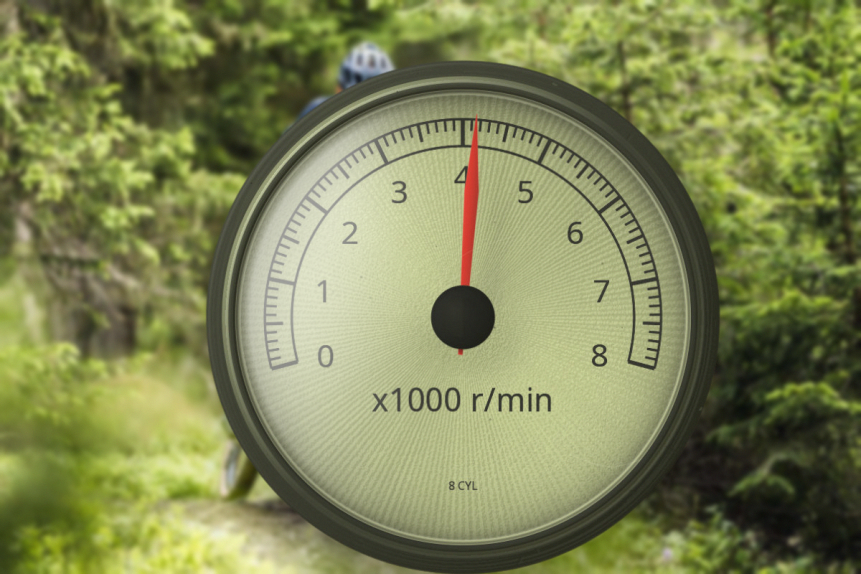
4150 rpm
